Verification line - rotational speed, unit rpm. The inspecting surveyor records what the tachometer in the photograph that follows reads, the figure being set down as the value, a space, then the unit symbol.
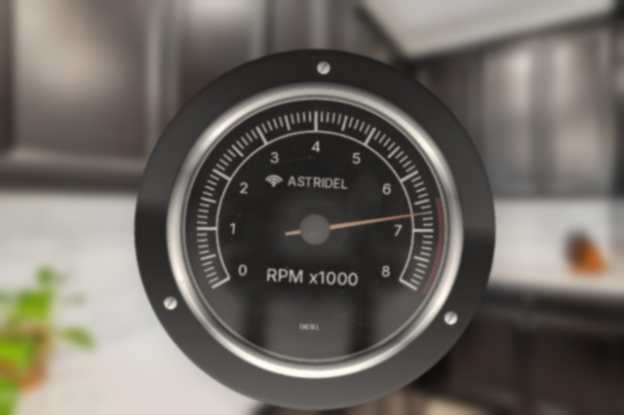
6700 rpm
